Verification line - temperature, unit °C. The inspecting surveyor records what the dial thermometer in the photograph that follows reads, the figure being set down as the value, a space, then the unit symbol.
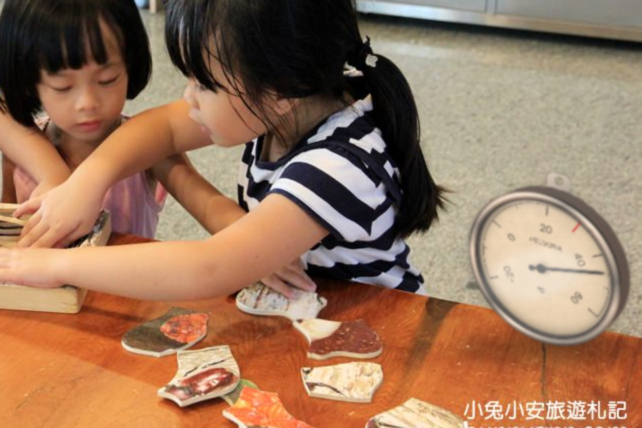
45 °C
